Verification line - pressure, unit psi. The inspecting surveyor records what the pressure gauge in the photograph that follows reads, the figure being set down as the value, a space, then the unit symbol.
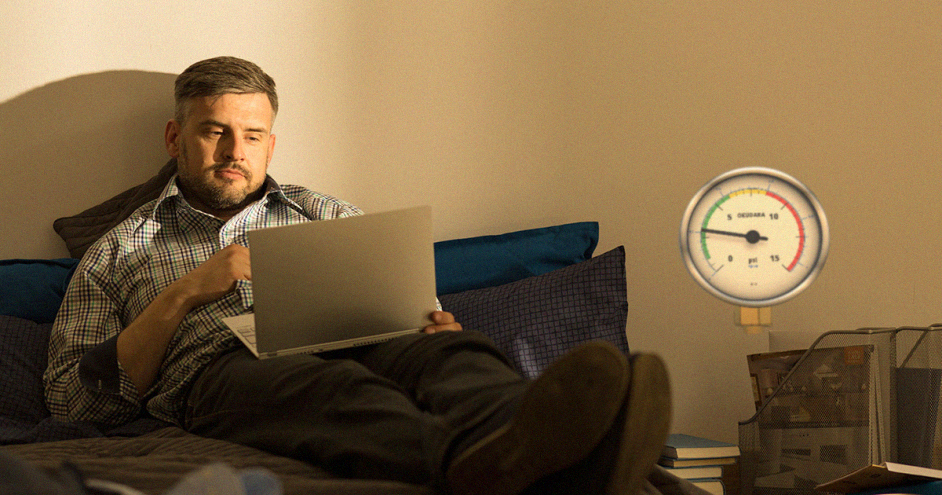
3 psi
